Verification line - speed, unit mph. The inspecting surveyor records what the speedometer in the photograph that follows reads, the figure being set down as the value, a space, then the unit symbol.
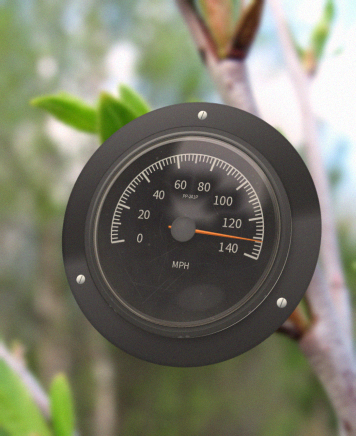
132 mph
